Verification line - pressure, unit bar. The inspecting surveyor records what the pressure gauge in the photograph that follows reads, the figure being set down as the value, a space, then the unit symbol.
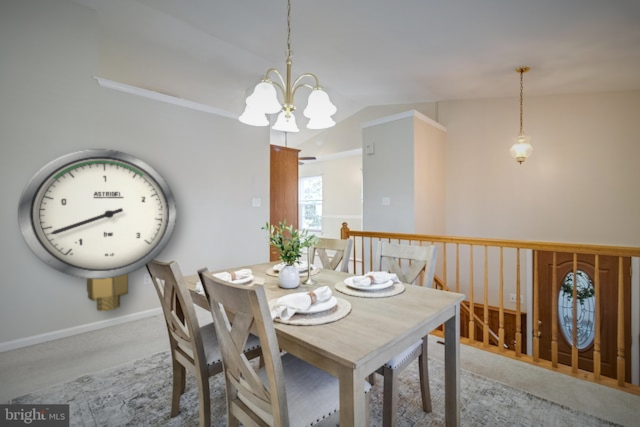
-0.6 bar
